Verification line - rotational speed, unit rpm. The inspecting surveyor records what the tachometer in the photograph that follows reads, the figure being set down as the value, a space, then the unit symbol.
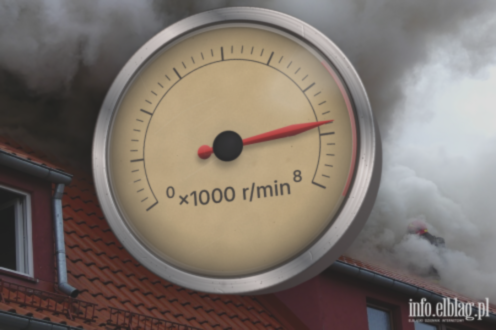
6800 rpm
